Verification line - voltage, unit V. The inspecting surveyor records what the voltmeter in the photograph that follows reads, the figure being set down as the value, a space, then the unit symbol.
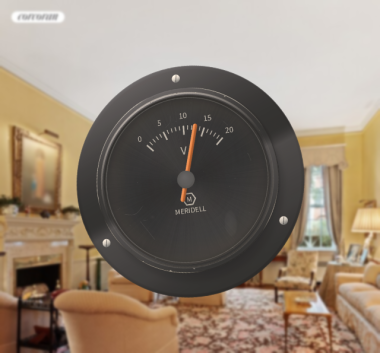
13 V
